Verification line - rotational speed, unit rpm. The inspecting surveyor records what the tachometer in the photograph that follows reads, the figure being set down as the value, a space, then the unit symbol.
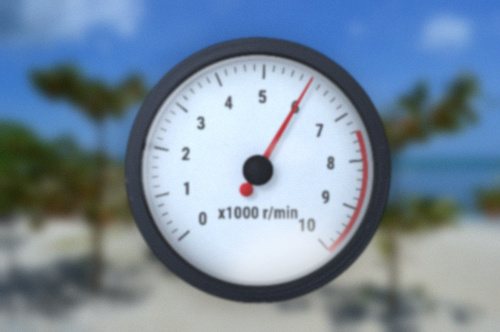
6000 rpm
